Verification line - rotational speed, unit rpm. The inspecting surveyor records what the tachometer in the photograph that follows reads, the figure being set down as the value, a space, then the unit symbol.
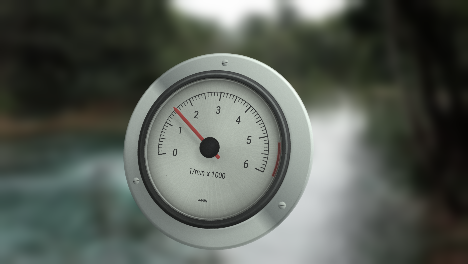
1500 rpm
